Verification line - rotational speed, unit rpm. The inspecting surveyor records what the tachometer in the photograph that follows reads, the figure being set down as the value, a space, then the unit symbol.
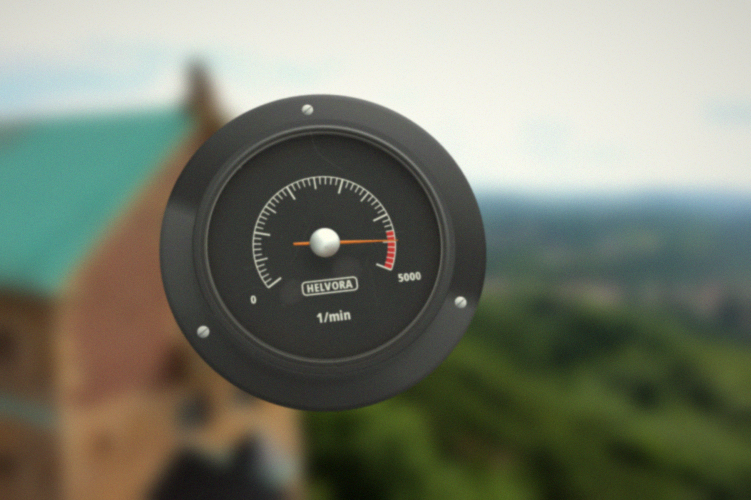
4500 rpm
